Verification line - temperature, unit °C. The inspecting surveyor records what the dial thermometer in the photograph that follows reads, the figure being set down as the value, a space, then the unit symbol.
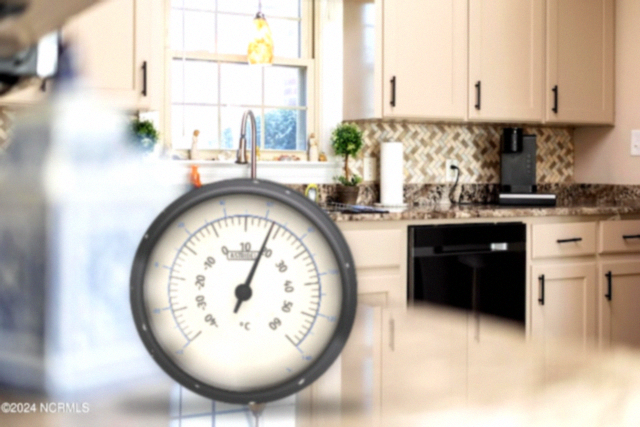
18 °C
